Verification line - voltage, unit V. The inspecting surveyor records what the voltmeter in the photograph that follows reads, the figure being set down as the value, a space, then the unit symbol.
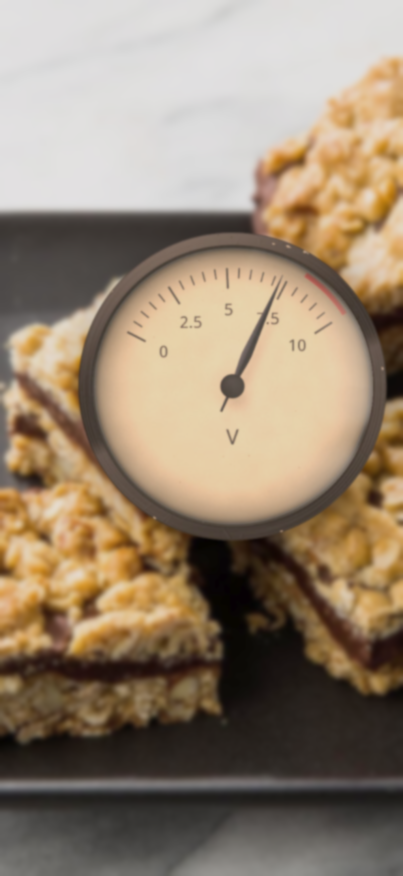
7.25 V
